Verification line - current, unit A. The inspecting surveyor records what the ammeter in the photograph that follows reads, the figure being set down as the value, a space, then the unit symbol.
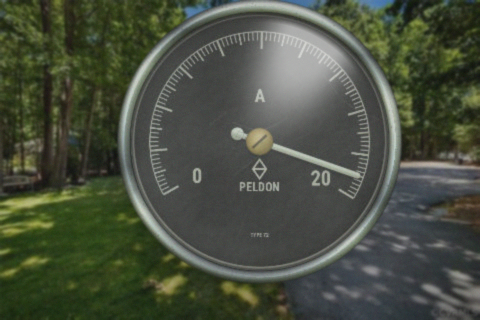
19 A
